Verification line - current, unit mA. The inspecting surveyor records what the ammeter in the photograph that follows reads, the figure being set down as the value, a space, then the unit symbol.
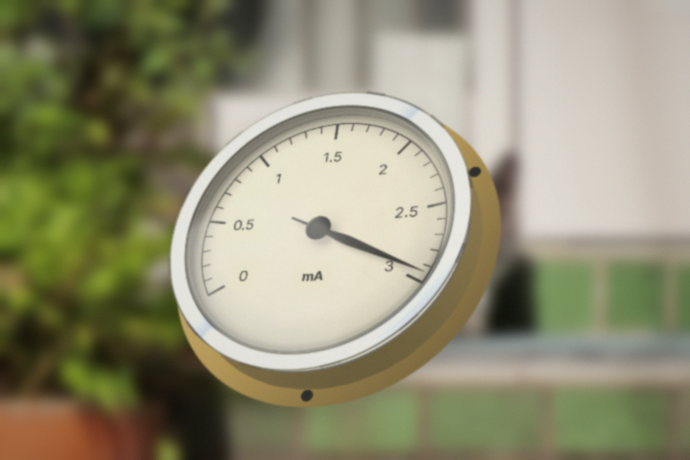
2.95 mA
